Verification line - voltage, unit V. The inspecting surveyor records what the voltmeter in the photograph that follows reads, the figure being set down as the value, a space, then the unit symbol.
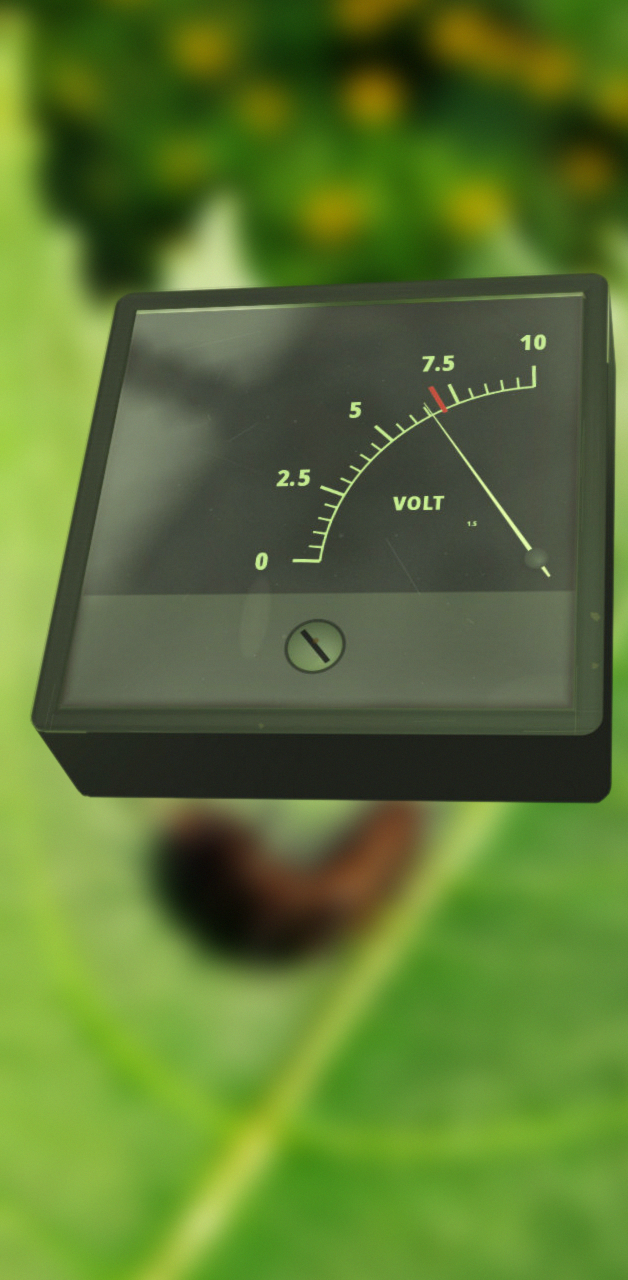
6.5 V
